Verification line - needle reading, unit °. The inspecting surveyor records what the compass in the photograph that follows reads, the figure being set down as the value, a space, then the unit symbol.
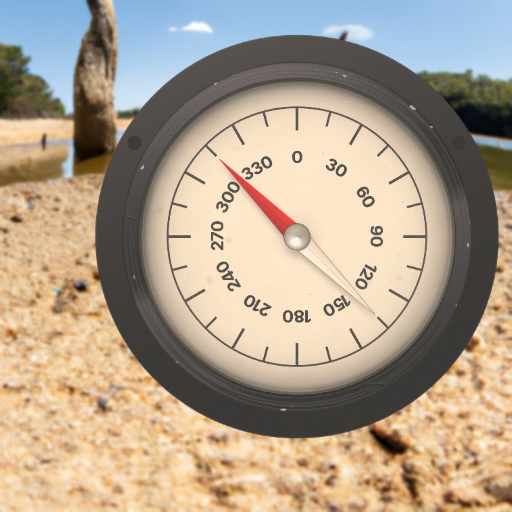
315 °
